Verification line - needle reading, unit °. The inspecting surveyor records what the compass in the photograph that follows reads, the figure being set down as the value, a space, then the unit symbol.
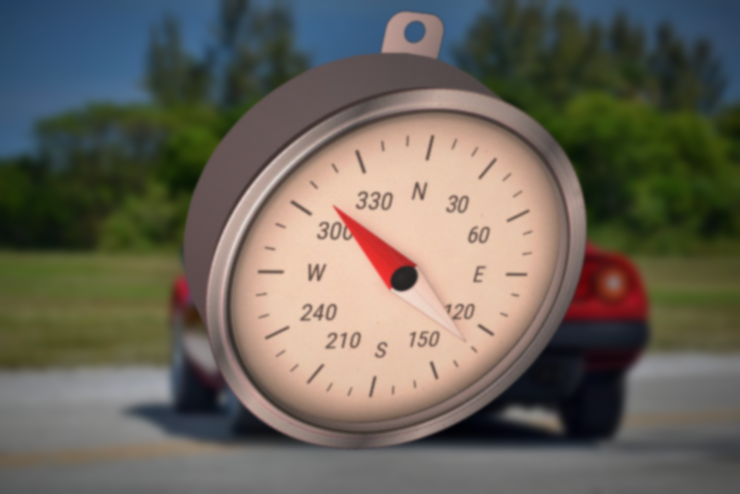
310 °
